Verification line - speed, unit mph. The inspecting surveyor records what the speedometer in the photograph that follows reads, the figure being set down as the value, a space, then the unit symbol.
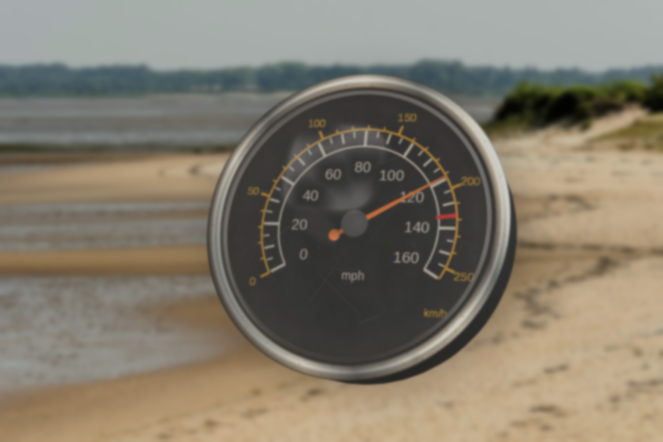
120 mph
